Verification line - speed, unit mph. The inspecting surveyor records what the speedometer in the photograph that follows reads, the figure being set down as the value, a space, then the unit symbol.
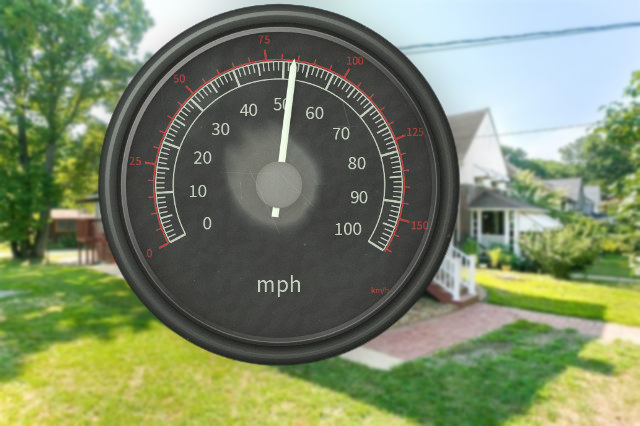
52 mph
